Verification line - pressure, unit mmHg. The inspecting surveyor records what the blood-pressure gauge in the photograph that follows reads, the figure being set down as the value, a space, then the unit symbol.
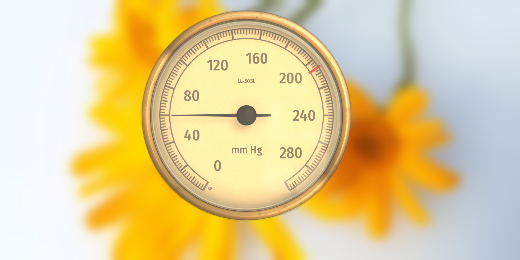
60 mmHg
